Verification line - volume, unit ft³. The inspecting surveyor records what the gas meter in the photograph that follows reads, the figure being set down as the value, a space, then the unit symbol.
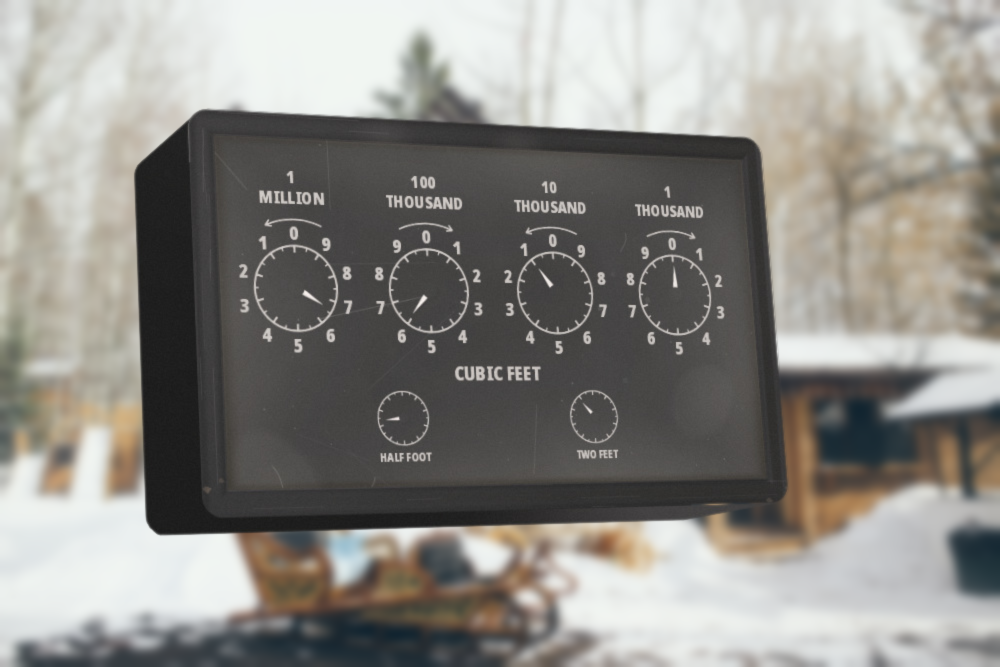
661000 ft³
